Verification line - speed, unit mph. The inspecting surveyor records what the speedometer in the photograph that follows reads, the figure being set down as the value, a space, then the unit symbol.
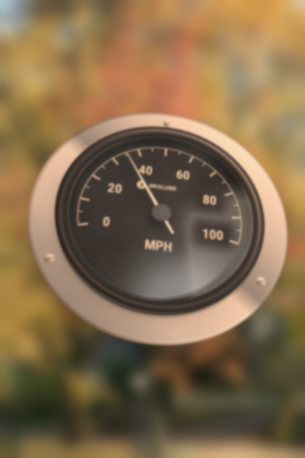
35 mph
